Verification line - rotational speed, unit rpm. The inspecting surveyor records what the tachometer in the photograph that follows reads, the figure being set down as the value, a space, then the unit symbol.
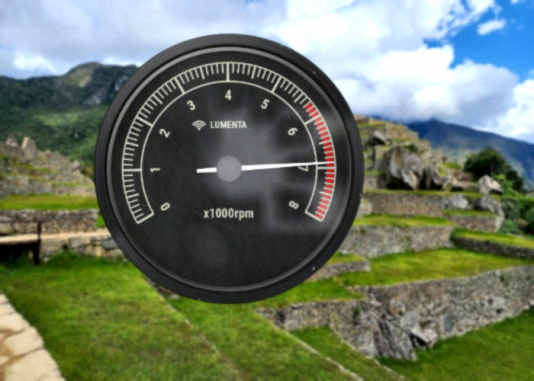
6900 rpm
